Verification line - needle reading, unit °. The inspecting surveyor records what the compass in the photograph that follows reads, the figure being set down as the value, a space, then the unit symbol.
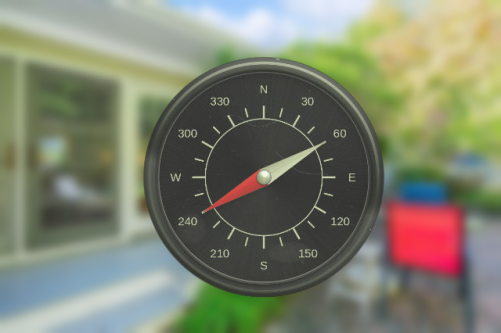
240 °
